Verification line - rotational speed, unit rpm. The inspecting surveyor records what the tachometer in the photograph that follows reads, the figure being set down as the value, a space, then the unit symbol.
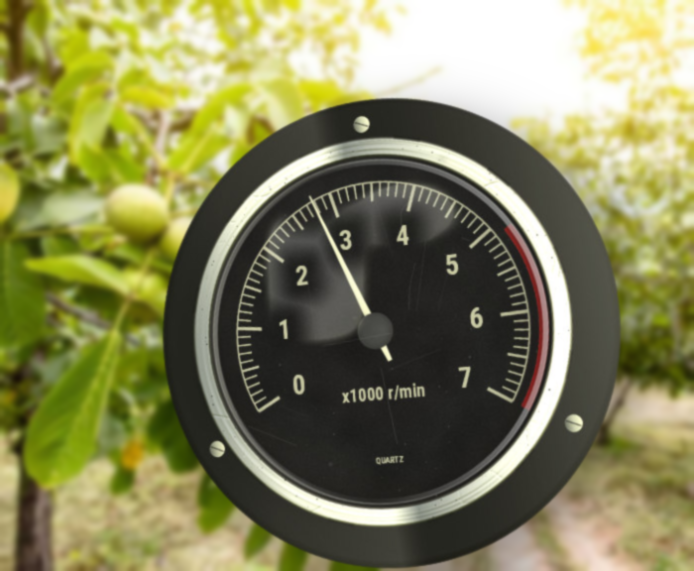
2800 rpm
